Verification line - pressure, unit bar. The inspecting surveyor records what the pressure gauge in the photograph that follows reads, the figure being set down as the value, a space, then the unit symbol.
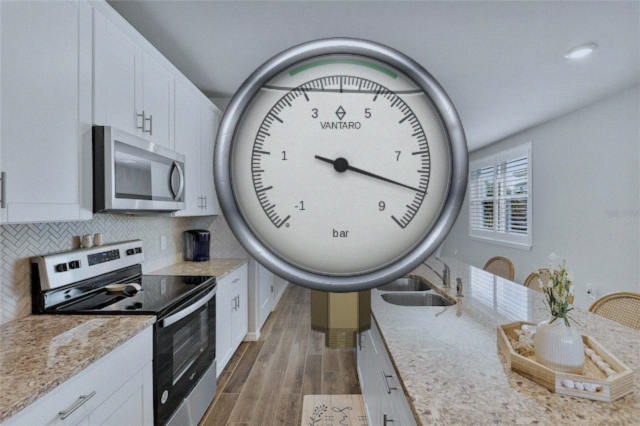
8 bar
